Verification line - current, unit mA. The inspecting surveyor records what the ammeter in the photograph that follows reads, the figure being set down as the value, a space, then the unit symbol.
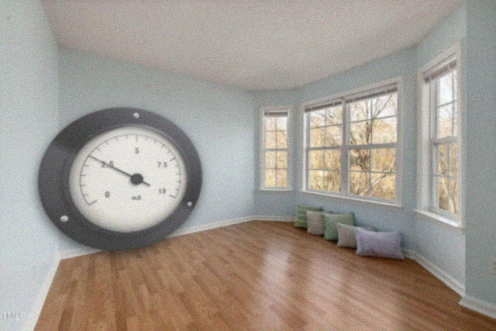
2.5 mA
